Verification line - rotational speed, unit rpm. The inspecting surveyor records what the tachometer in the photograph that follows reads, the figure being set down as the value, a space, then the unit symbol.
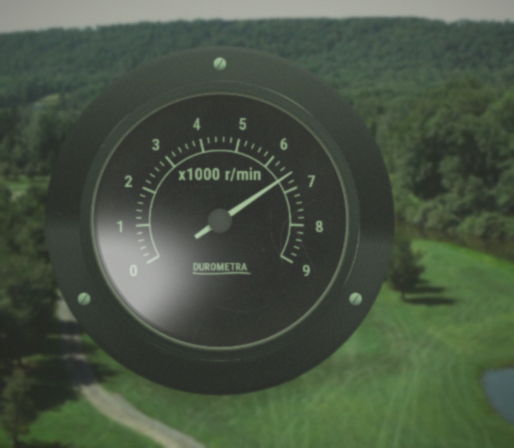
6600 rpm
